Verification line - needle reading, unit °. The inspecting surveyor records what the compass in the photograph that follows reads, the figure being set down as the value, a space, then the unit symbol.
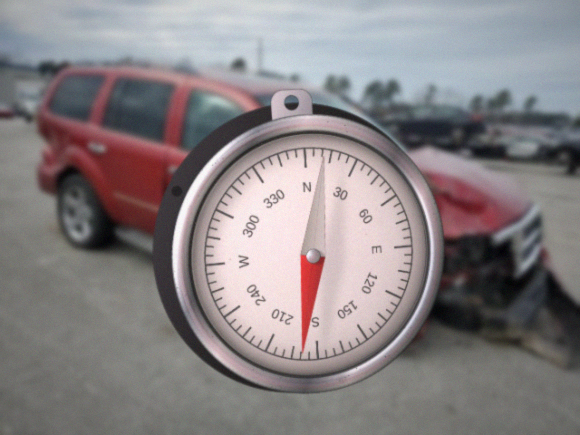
190 °
